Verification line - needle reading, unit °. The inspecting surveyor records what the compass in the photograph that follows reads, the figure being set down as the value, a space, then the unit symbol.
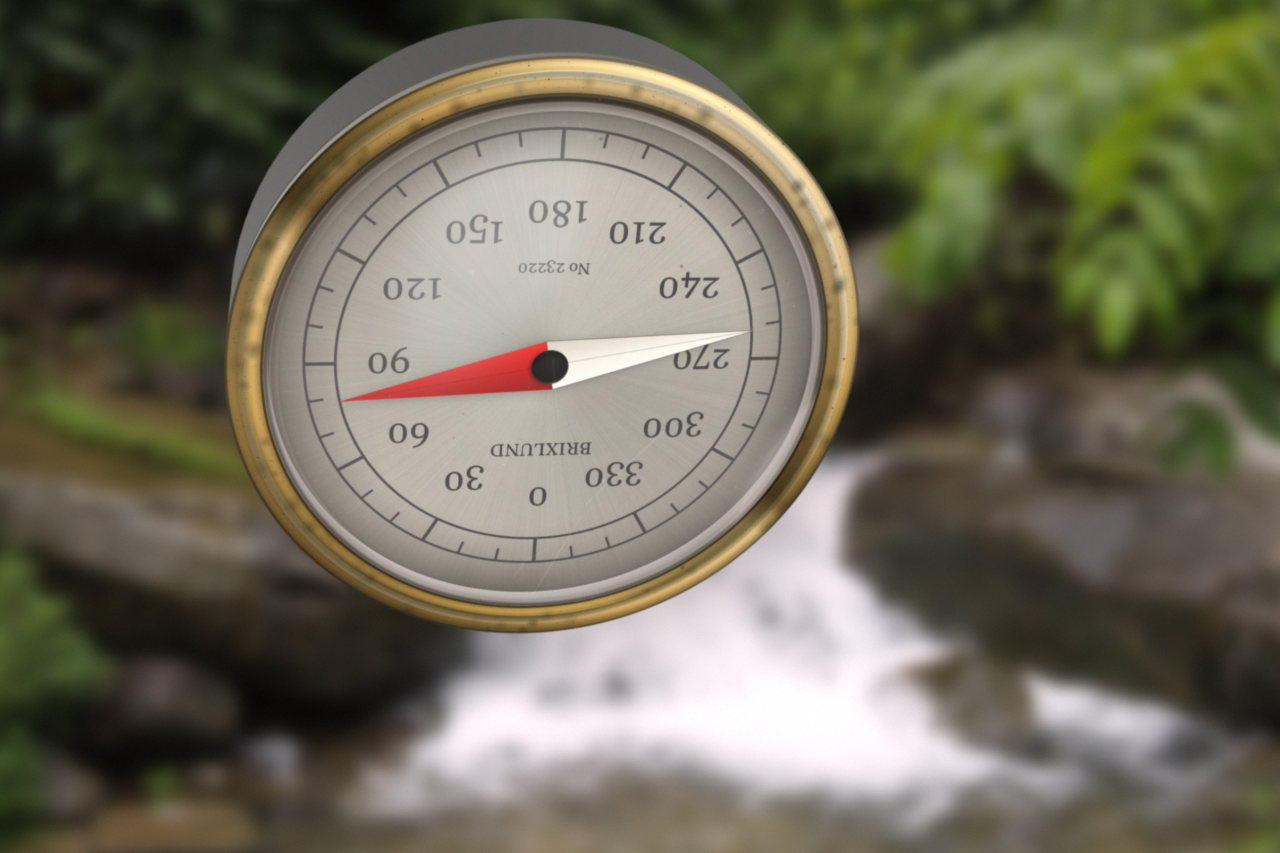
80 °
